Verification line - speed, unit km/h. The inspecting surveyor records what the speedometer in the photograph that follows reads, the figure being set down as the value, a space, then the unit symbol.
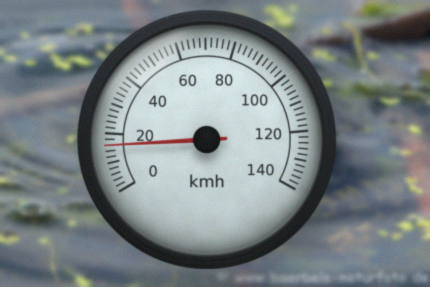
16 km/h
